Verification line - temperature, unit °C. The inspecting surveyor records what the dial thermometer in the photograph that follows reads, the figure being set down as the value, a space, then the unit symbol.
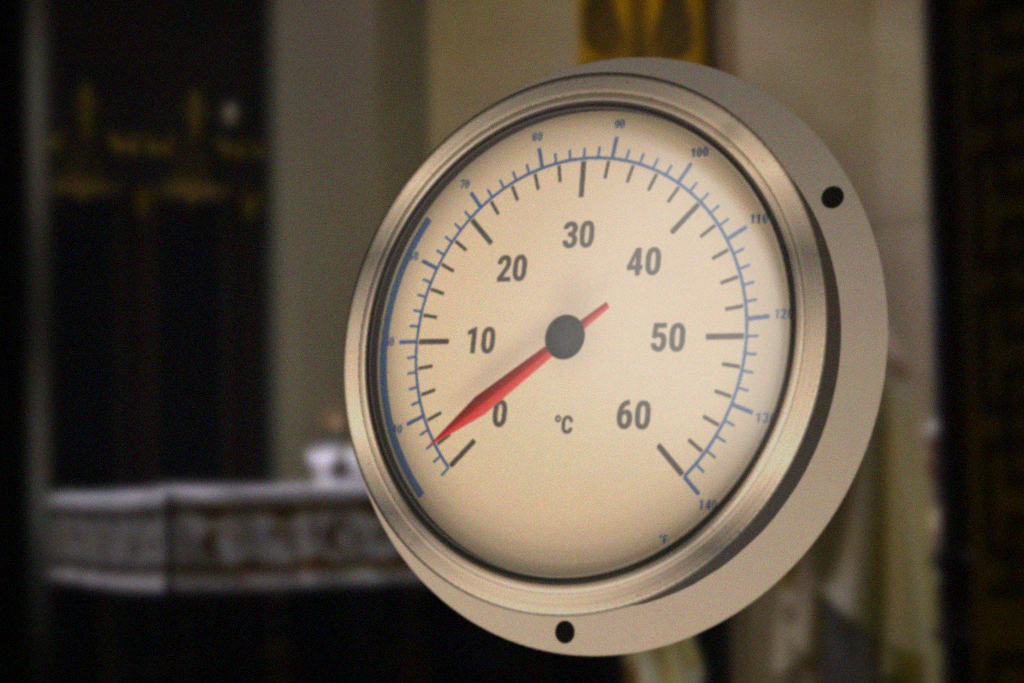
2 °C
